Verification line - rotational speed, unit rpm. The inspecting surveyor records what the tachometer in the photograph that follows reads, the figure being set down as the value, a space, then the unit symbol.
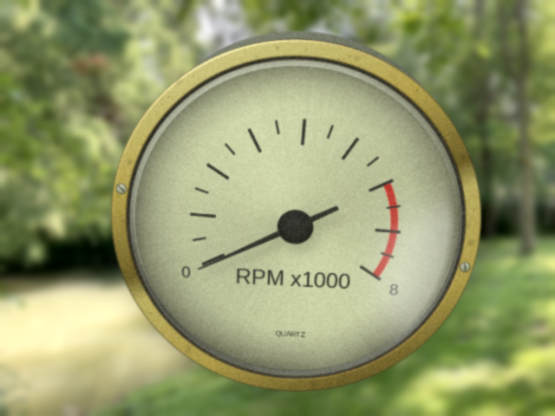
0 rpm
